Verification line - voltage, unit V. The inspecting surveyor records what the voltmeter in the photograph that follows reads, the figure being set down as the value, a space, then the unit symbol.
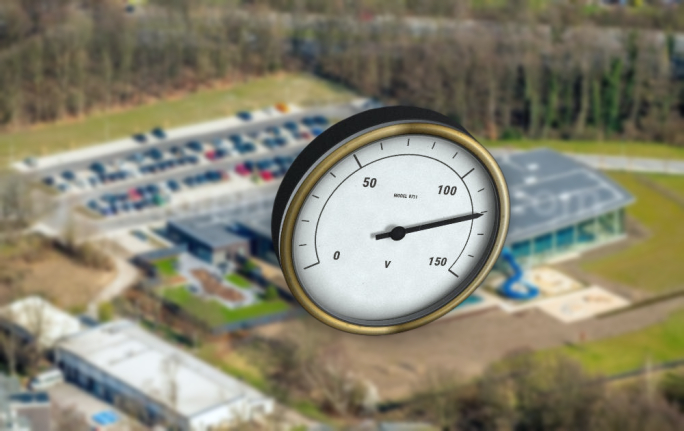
120 V
